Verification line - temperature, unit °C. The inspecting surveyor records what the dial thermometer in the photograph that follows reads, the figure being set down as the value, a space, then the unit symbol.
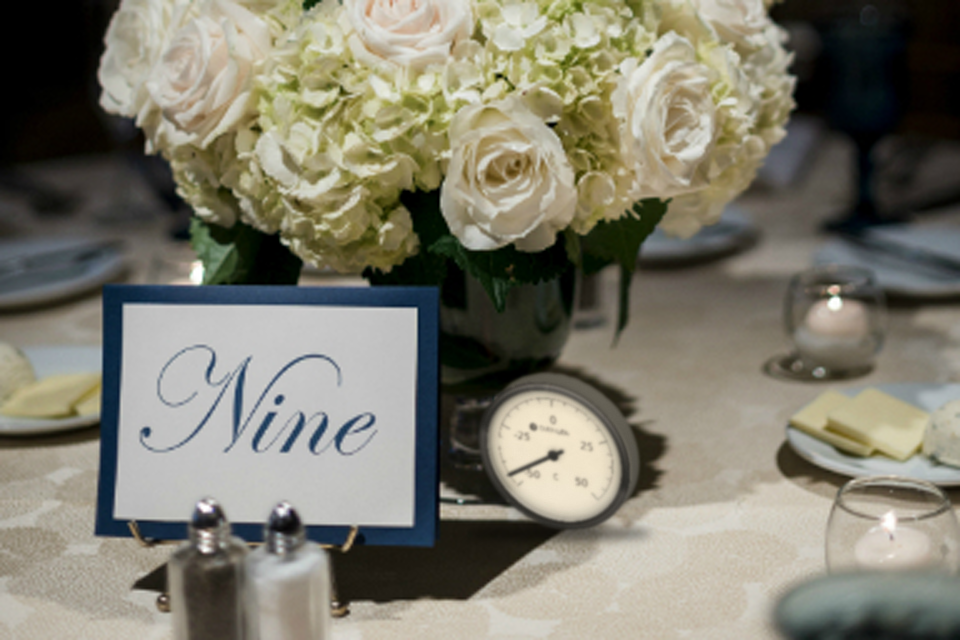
-45 °C
